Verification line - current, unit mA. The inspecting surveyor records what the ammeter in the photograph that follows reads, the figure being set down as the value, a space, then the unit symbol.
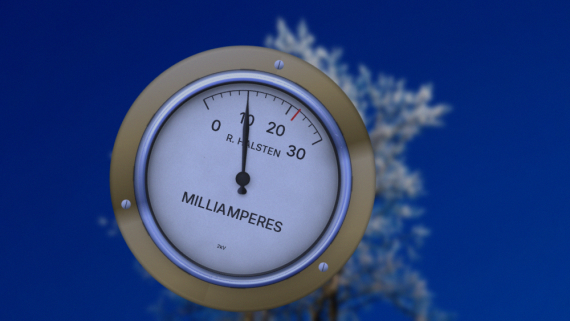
10 mA
